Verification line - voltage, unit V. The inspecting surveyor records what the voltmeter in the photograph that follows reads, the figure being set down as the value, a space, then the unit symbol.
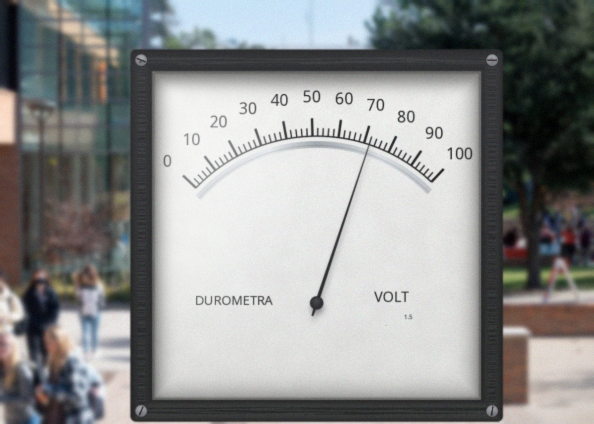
72 V
